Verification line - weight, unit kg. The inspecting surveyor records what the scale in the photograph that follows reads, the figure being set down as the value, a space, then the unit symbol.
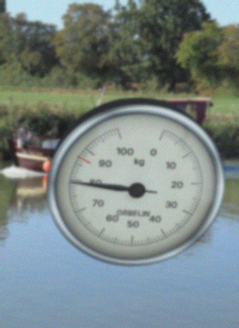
80 kg
